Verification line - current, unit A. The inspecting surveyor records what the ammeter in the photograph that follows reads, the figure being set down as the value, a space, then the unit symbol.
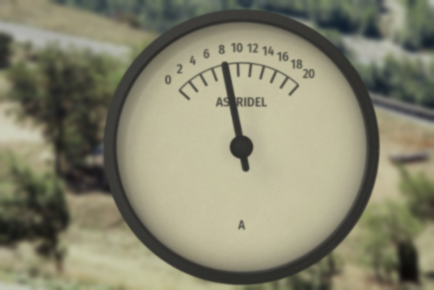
8 A
